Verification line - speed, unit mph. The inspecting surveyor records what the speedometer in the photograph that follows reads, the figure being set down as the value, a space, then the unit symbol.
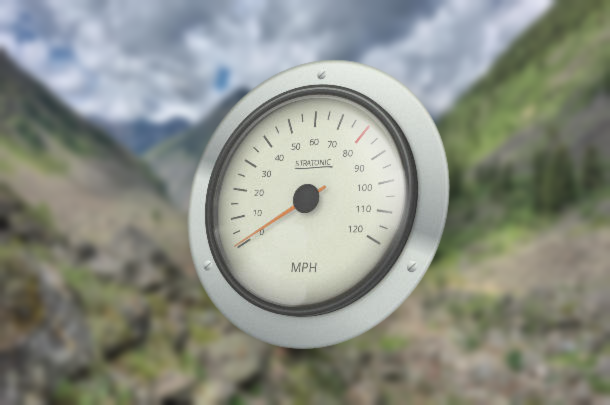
0 mph
